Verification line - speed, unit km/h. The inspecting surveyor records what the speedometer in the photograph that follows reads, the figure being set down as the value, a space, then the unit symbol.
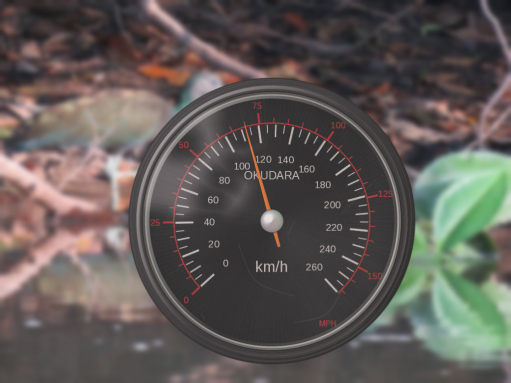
112.5 km/h
